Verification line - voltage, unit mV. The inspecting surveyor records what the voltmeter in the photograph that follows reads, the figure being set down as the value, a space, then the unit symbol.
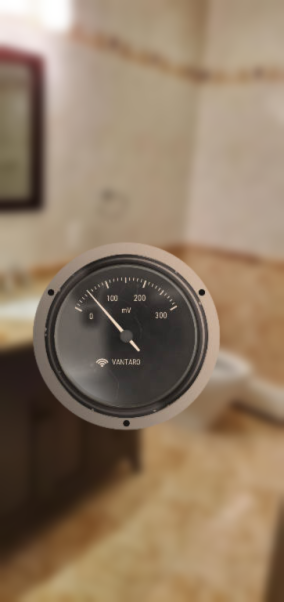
50 mV
